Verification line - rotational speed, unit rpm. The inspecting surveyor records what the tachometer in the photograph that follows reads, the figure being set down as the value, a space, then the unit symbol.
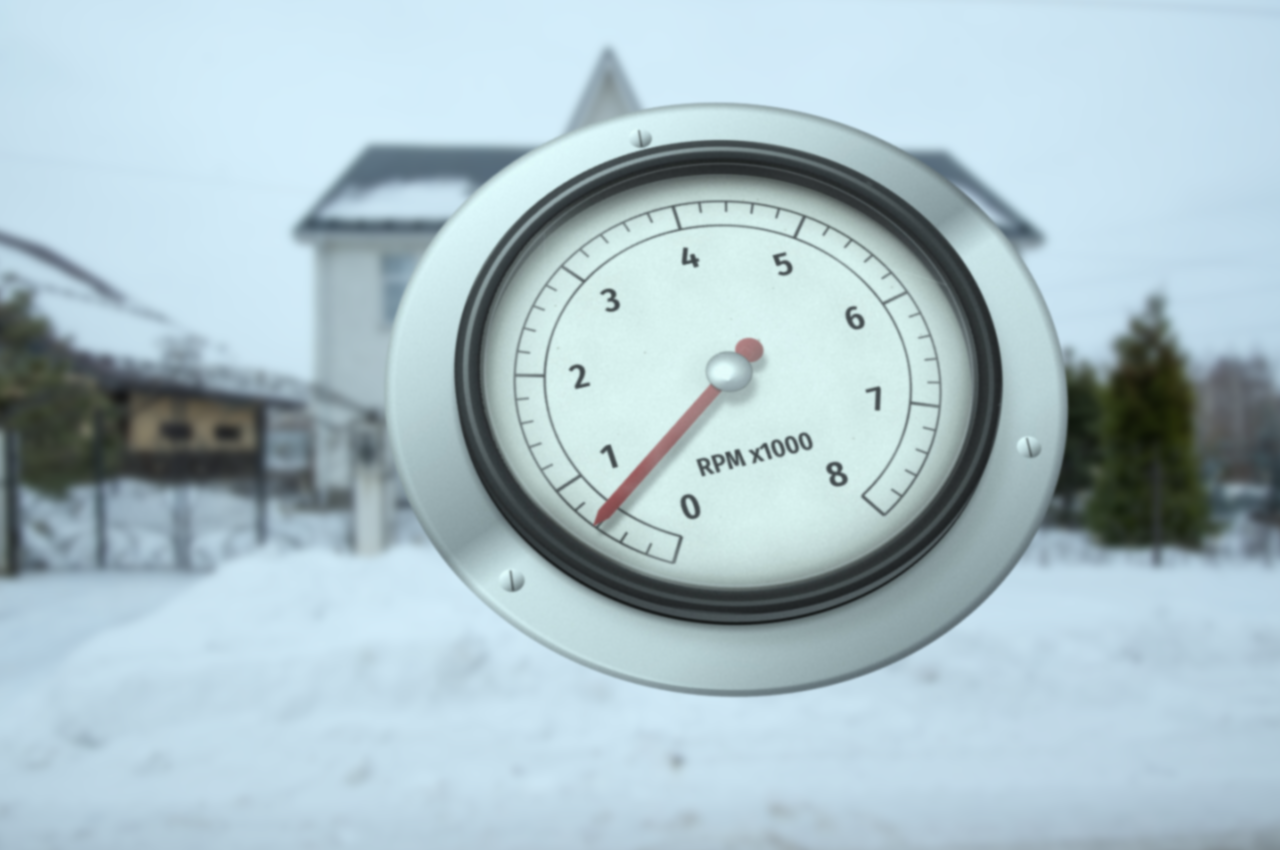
600 rpm
